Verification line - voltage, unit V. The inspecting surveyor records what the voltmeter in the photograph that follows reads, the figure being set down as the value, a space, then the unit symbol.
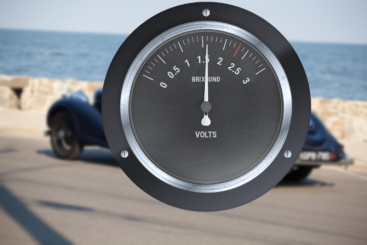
1.6 V
